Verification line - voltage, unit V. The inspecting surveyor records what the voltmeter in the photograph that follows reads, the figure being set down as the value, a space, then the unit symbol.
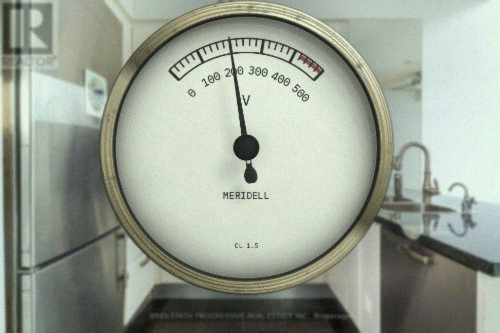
200 V
